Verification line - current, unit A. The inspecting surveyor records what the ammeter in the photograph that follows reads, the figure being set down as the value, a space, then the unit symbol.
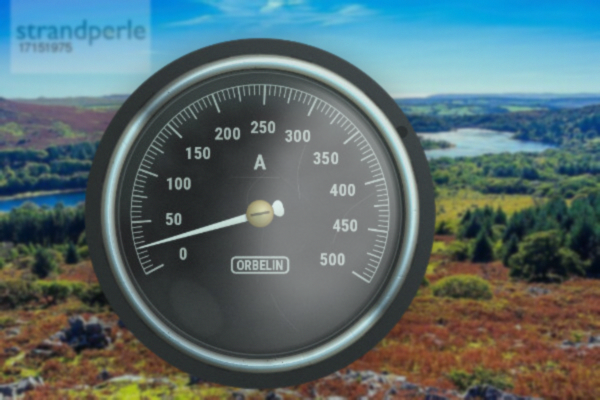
25 A
